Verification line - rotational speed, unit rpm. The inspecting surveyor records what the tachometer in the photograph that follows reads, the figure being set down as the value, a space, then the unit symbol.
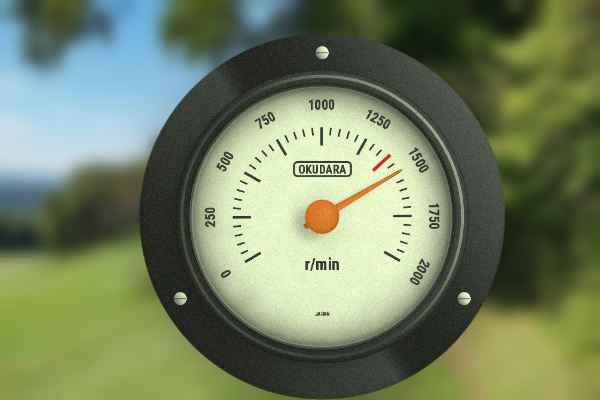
1500 rpm
